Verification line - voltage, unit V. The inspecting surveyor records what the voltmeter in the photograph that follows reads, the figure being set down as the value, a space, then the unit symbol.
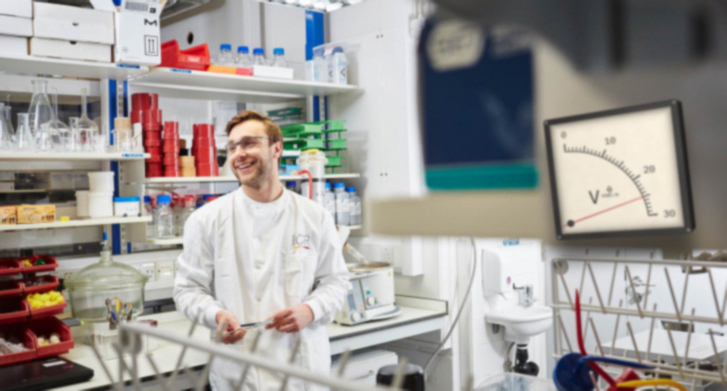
25 V
